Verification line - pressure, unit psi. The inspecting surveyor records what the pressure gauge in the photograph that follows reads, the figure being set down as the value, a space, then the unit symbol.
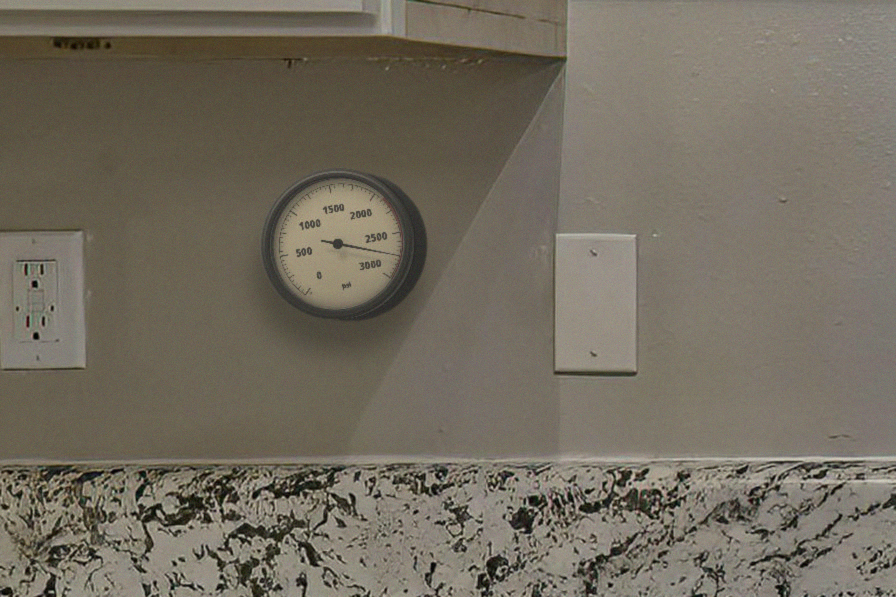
2750 psi
